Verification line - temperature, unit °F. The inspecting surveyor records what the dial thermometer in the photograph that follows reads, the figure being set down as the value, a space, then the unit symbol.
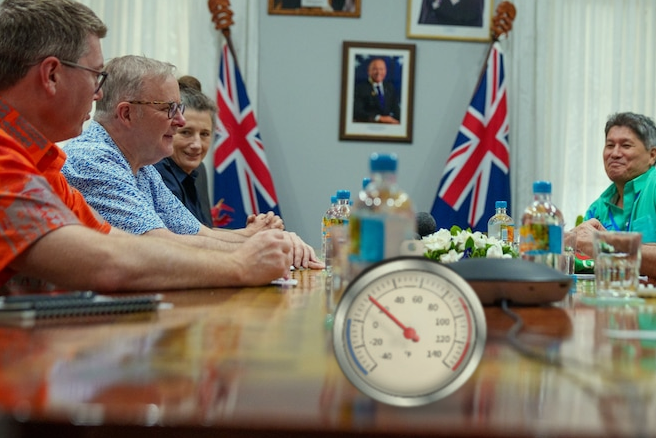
20 °F
